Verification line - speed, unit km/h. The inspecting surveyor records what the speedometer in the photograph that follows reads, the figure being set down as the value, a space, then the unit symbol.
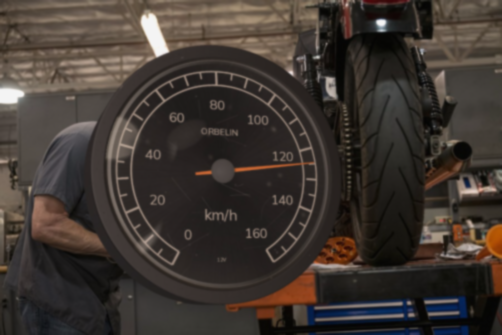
125 km/h
